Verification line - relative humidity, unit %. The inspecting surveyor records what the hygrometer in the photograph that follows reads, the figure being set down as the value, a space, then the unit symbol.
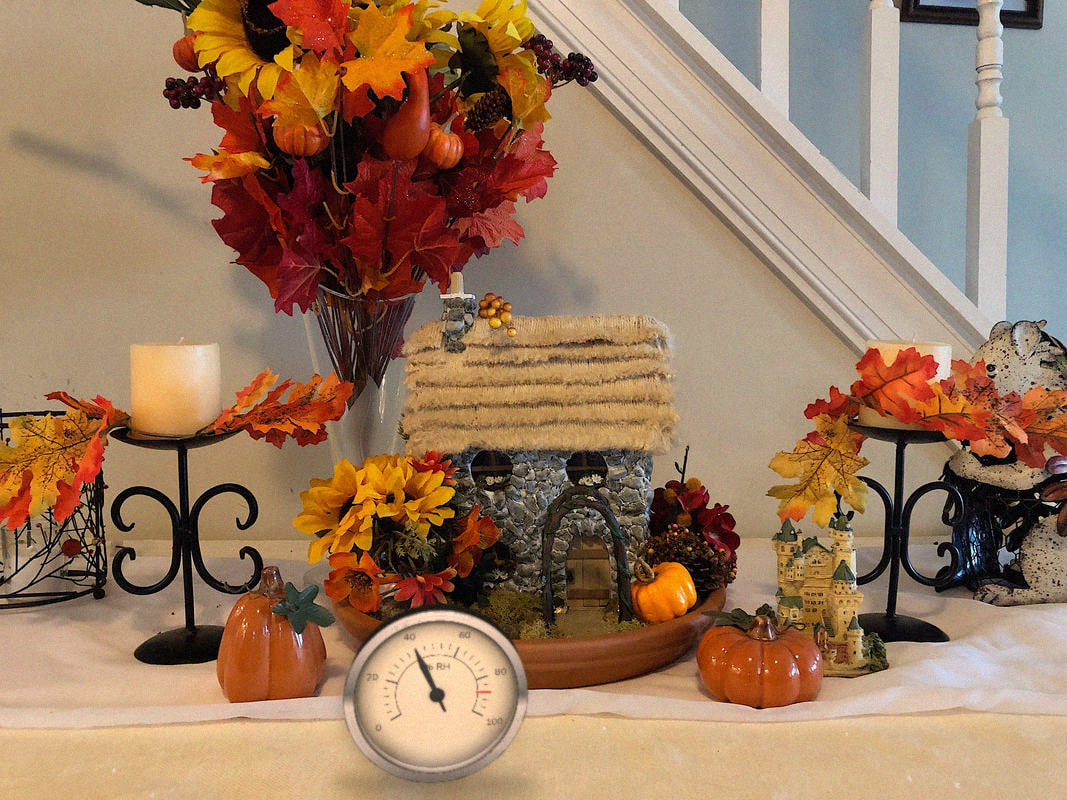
40 %
